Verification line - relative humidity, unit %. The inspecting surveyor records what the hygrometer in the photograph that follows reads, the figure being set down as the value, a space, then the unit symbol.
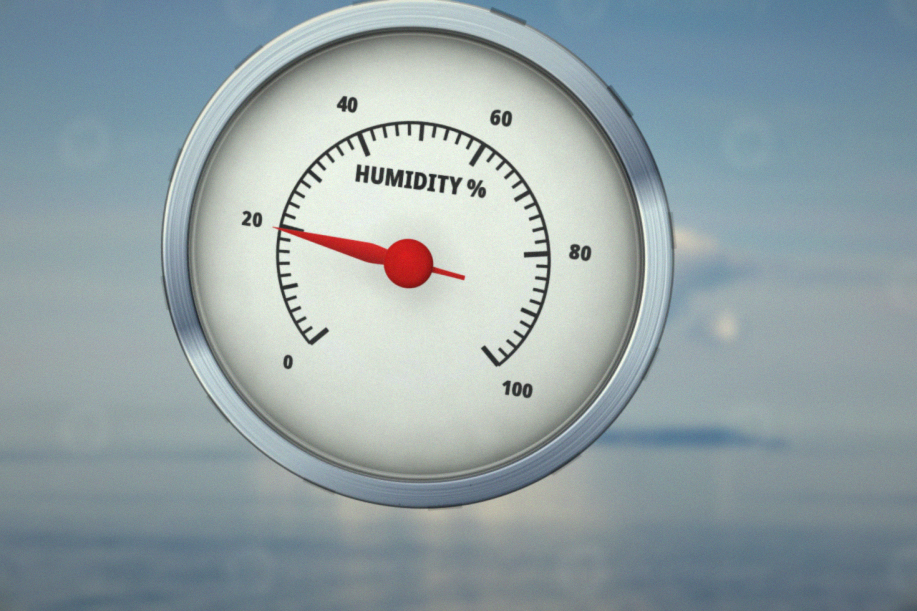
20 %
